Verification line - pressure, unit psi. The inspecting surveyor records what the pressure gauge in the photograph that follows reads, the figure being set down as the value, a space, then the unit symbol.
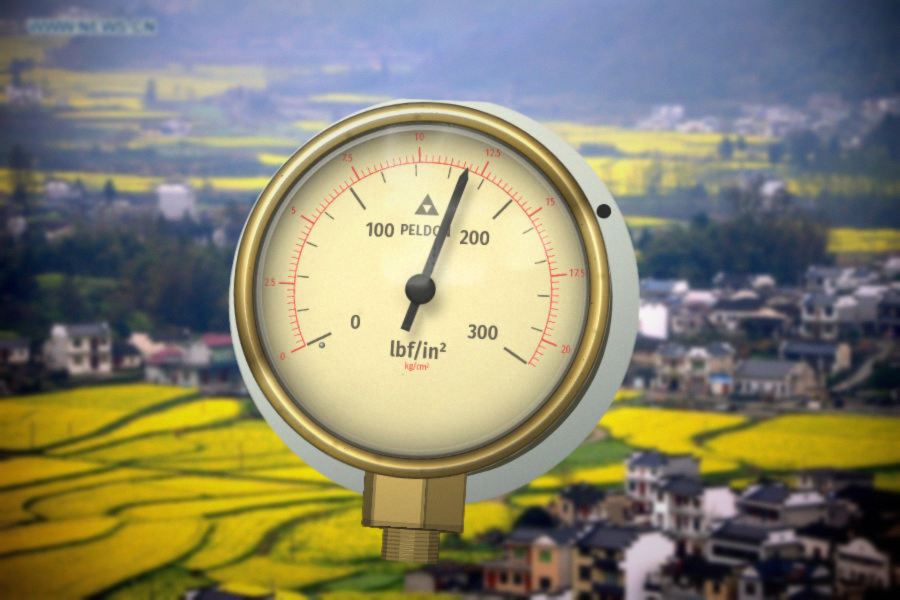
170 psi
